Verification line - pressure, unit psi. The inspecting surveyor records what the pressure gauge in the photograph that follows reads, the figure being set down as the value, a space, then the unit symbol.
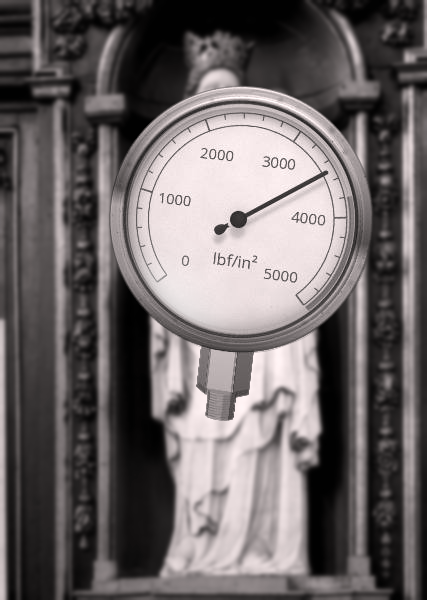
3500 psi
